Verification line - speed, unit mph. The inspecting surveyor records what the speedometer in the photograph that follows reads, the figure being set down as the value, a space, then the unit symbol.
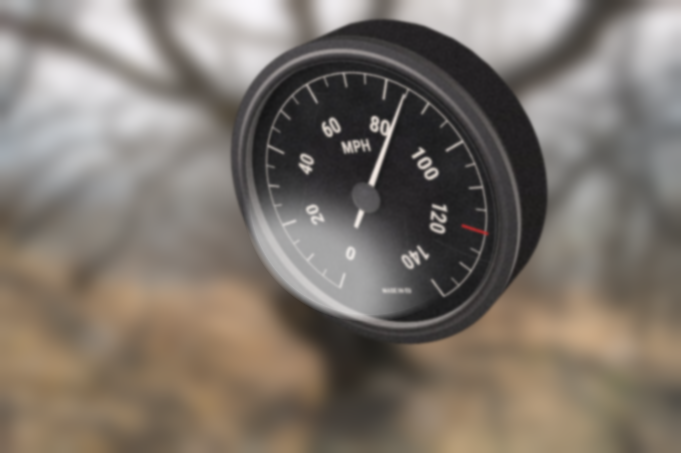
85 mph
